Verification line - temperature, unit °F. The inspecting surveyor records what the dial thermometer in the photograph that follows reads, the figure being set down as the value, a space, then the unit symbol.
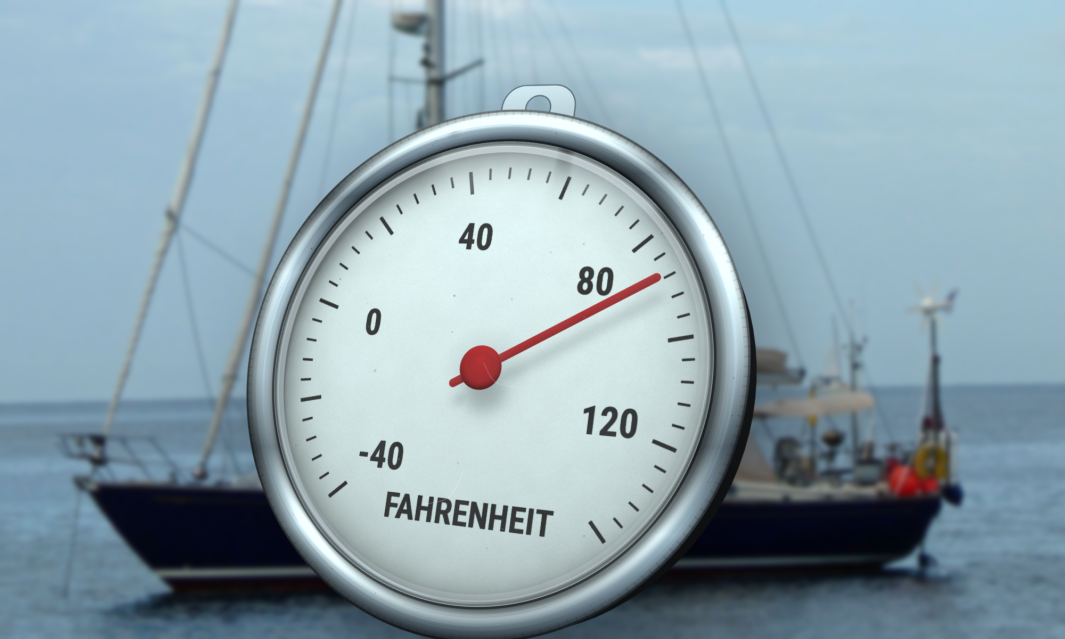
88 °F
